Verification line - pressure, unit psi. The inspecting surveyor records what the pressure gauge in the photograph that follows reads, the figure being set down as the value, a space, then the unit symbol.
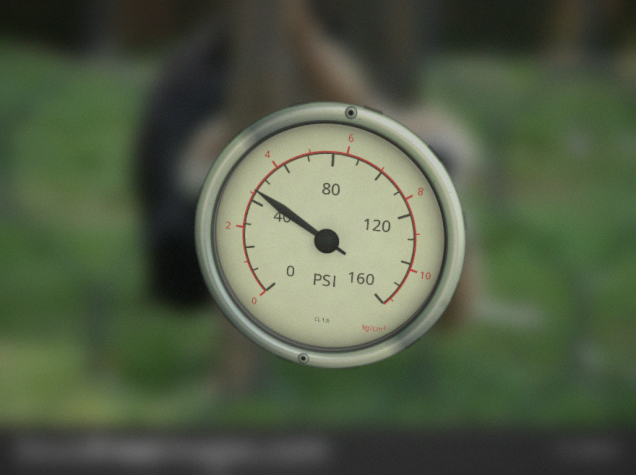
45 psi
